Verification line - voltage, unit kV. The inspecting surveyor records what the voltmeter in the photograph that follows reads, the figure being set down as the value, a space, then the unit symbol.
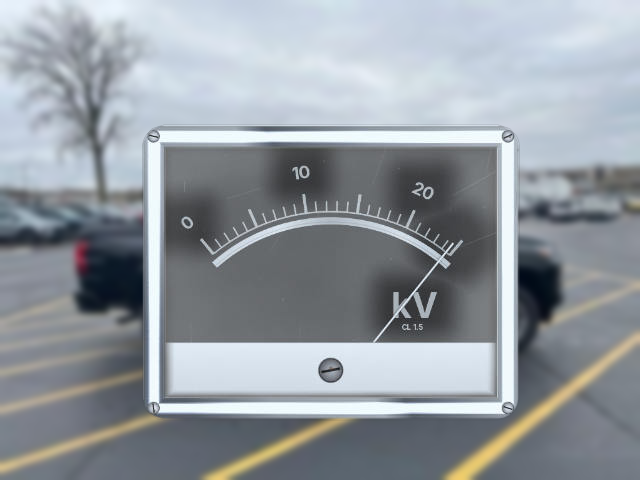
24.5 kV
